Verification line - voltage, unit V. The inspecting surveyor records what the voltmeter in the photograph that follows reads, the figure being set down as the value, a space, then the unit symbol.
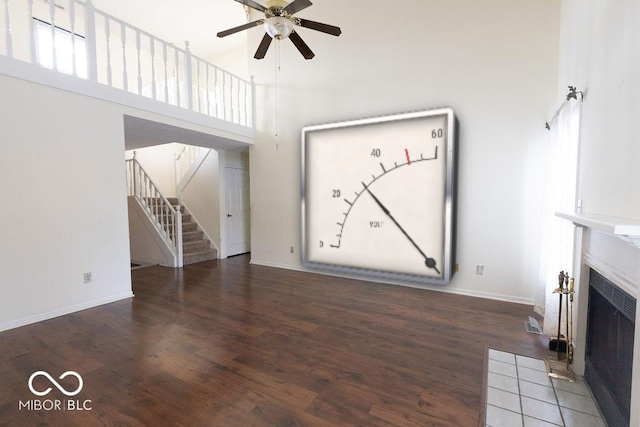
30 V
